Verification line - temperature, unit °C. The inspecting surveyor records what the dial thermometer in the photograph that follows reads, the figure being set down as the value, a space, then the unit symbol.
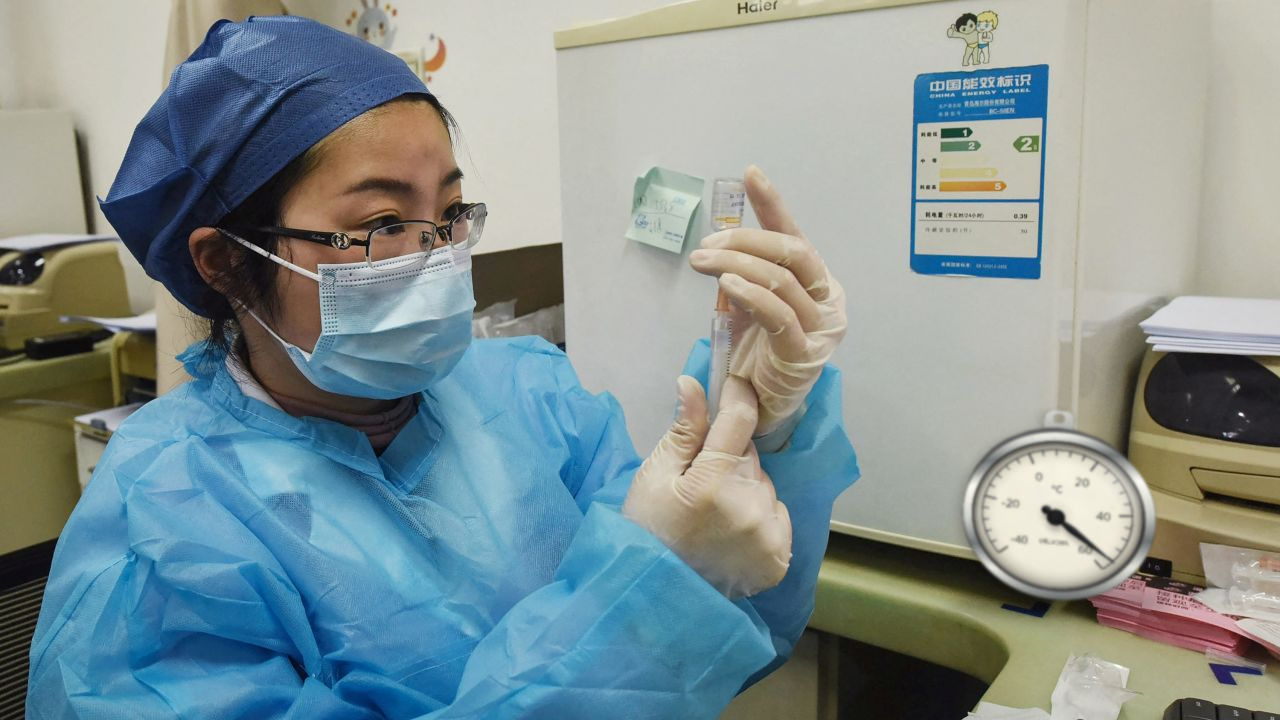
56 °C
